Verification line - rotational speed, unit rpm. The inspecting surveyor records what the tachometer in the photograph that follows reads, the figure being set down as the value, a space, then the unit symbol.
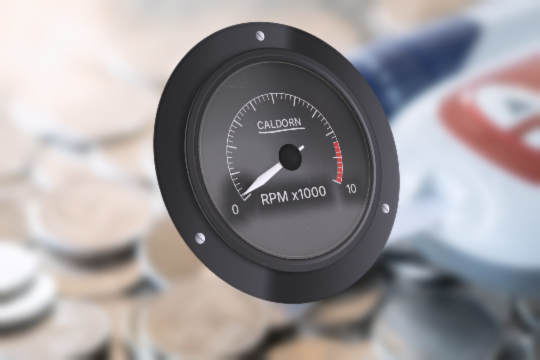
200 rpm
